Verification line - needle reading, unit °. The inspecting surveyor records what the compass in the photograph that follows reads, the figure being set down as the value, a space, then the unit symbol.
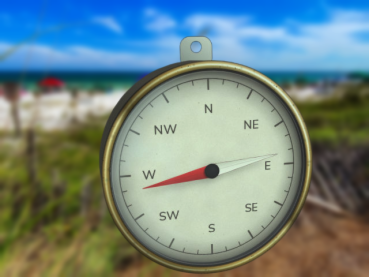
260 °
